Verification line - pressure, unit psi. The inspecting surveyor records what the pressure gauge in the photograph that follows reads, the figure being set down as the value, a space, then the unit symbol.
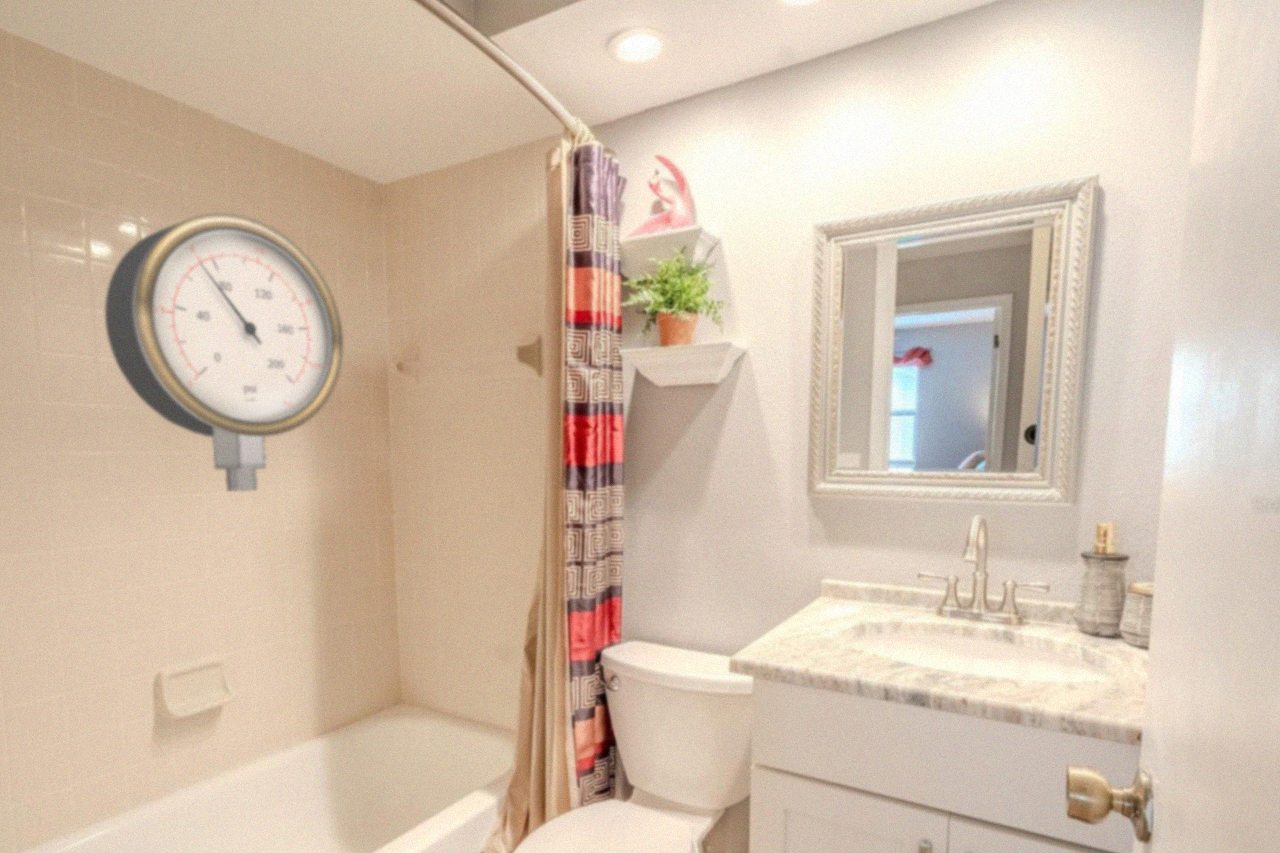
70 psi
